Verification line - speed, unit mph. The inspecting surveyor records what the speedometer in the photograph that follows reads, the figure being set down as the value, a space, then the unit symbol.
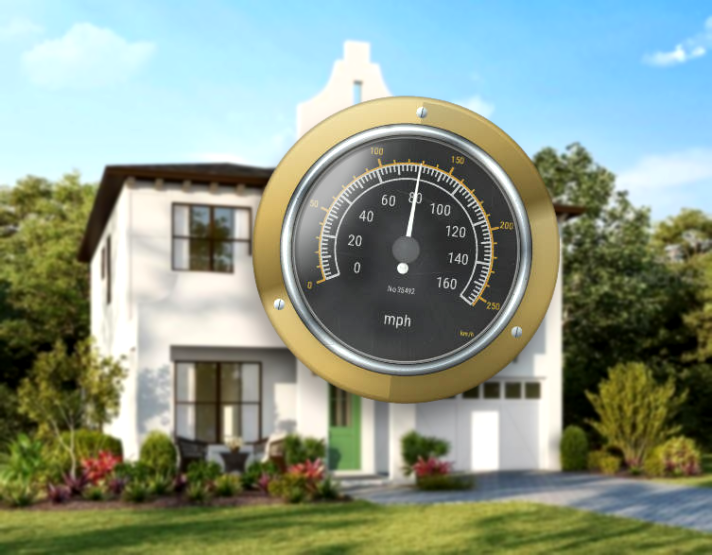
80 mph
